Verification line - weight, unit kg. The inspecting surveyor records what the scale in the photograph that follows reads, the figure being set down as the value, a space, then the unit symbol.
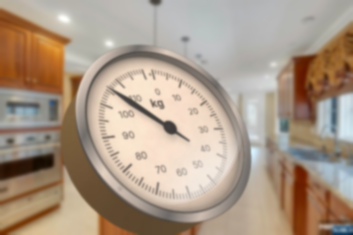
105 kg
